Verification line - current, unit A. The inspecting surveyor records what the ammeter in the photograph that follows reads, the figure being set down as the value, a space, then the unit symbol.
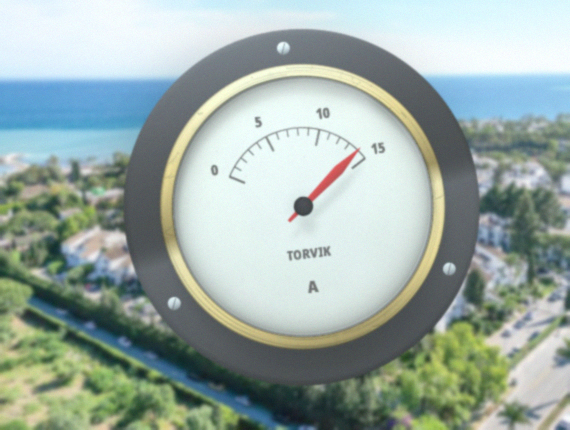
14 A
